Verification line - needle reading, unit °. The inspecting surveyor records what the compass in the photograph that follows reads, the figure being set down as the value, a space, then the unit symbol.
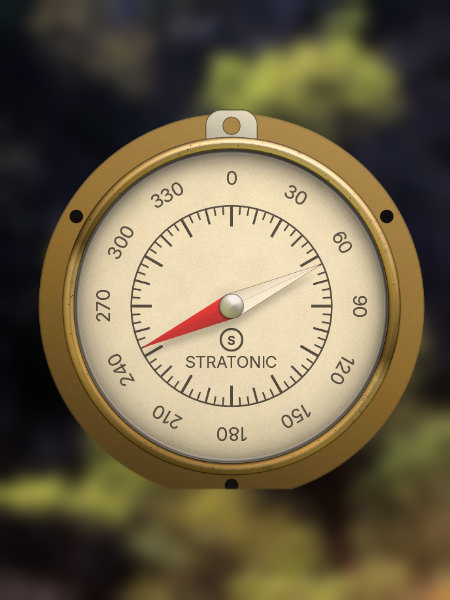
245 °
